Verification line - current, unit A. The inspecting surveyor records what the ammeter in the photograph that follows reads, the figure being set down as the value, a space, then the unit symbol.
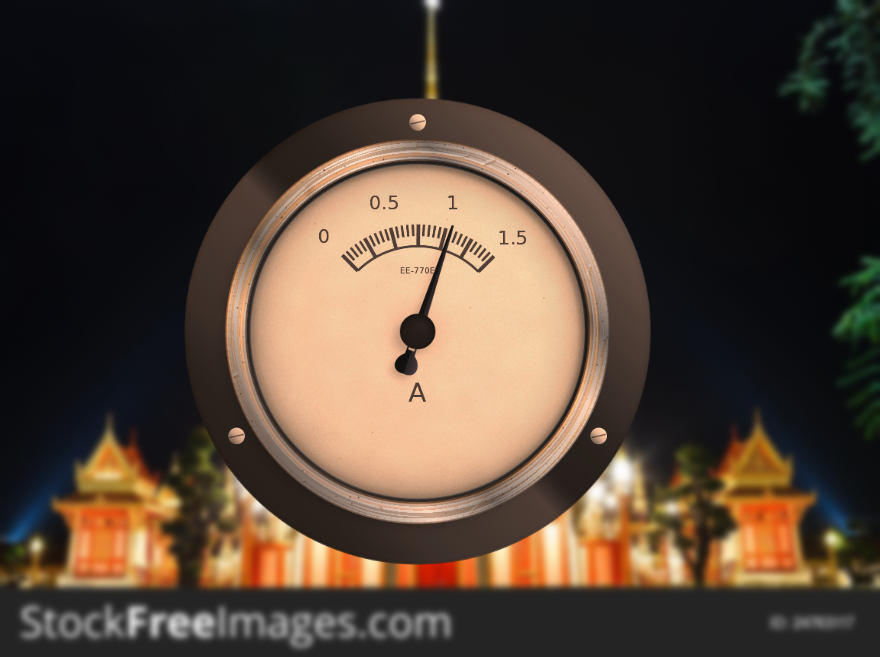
1.05 A
